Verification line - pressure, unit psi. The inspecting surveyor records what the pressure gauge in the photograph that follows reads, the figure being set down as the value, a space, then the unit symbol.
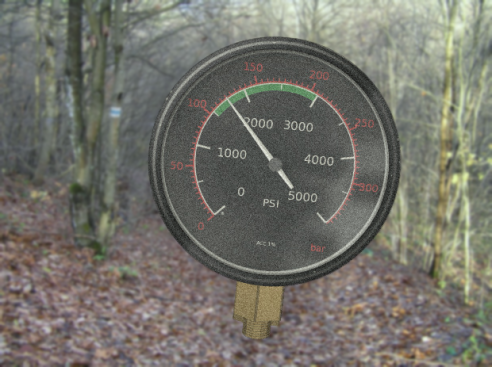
1750 psi
